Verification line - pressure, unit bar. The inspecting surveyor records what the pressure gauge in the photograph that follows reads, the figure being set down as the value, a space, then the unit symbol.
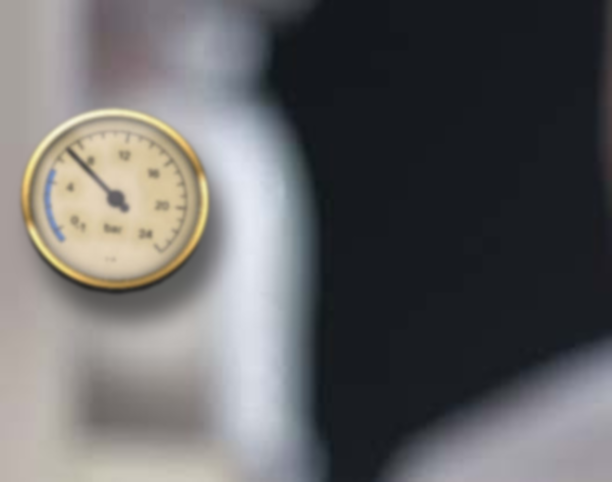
7 bar
